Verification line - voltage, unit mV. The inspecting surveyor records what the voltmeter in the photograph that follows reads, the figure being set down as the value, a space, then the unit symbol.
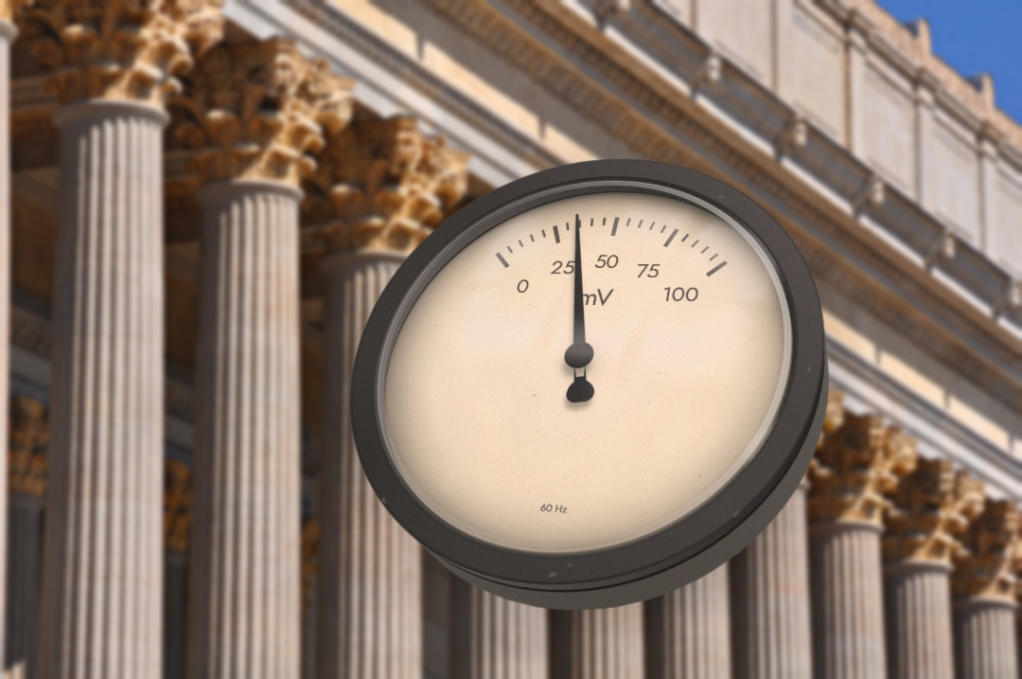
35 mV
